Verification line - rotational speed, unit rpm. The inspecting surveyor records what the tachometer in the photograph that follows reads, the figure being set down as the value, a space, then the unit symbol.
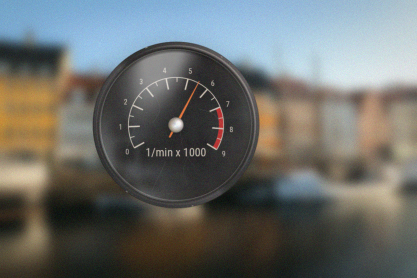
5500 rpm
